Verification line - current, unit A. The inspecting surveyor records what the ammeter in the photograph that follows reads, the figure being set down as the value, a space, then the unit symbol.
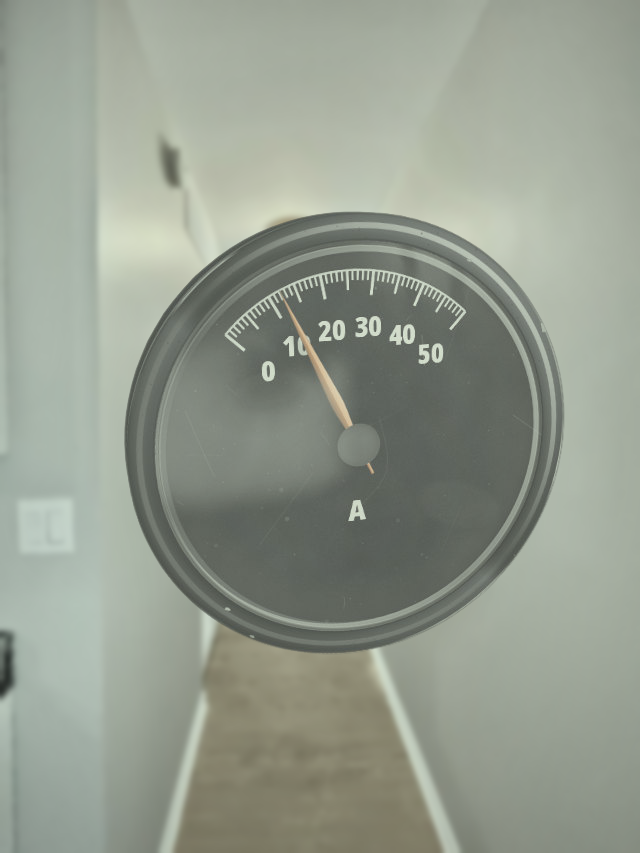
12 A
